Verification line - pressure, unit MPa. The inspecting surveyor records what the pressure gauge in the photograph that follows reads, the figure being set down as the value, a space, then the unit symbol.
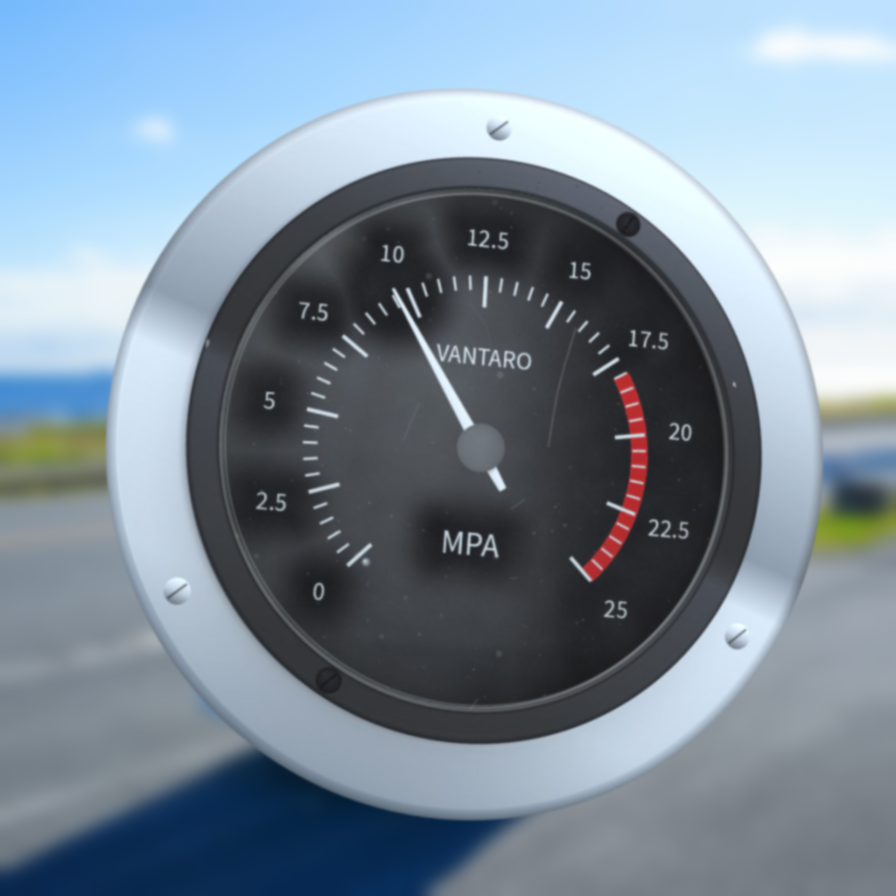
9.5 MPa
